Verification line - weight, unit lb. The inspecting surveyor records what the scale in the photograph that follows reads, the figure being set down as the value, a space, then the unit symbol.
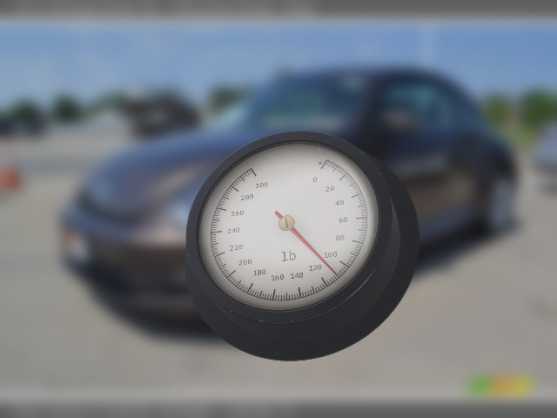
110 lb
